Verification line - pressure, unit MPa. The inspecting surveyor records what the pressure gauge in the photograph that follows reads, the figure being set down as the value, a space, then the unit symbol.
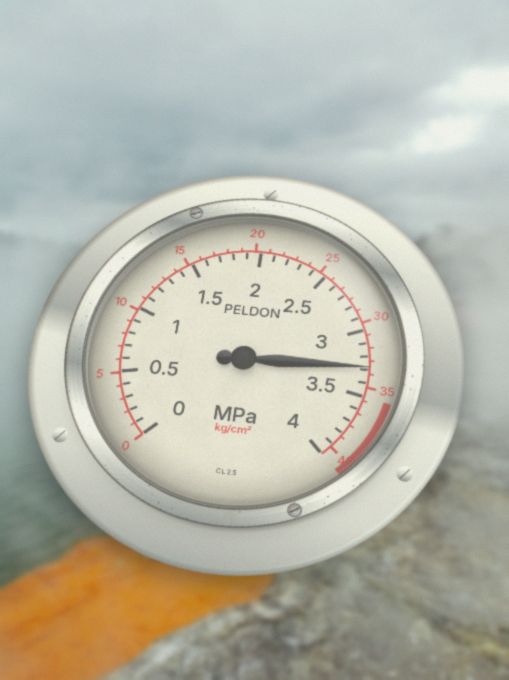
3.3 MPa
